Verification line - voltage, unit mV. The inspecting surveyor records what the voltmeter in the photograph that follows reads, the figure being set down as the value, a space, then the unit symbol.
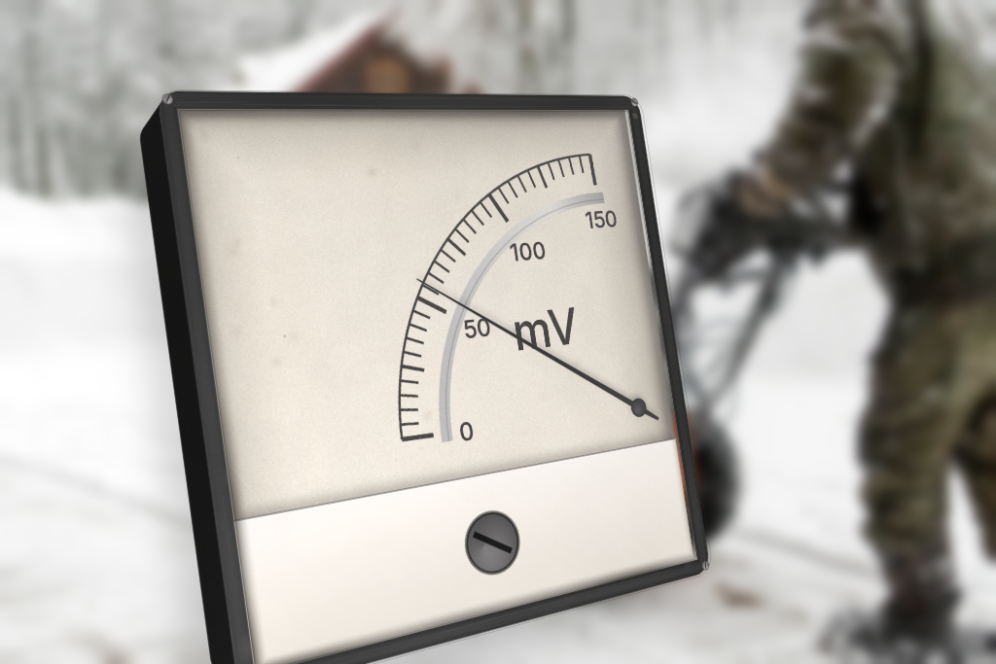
55 mV
